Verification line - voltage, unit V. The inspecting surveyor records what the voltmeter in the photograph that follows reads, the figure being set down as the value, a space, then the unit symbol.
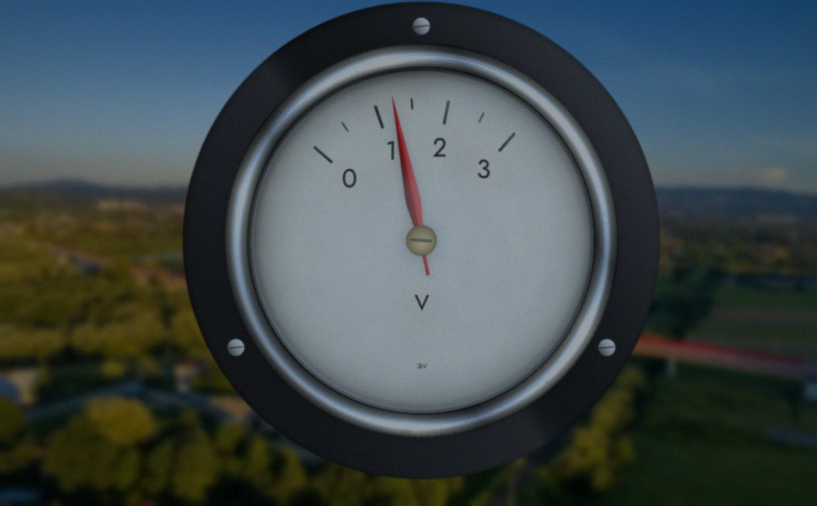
1.25 V
